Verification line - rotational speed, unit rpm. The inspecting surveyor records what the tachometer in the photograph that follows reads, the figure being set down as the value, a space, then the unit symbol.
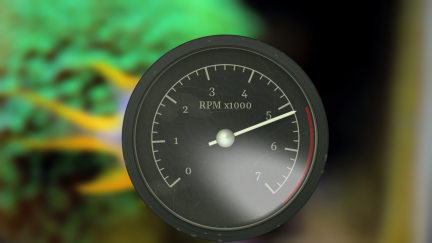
5200 rpm
